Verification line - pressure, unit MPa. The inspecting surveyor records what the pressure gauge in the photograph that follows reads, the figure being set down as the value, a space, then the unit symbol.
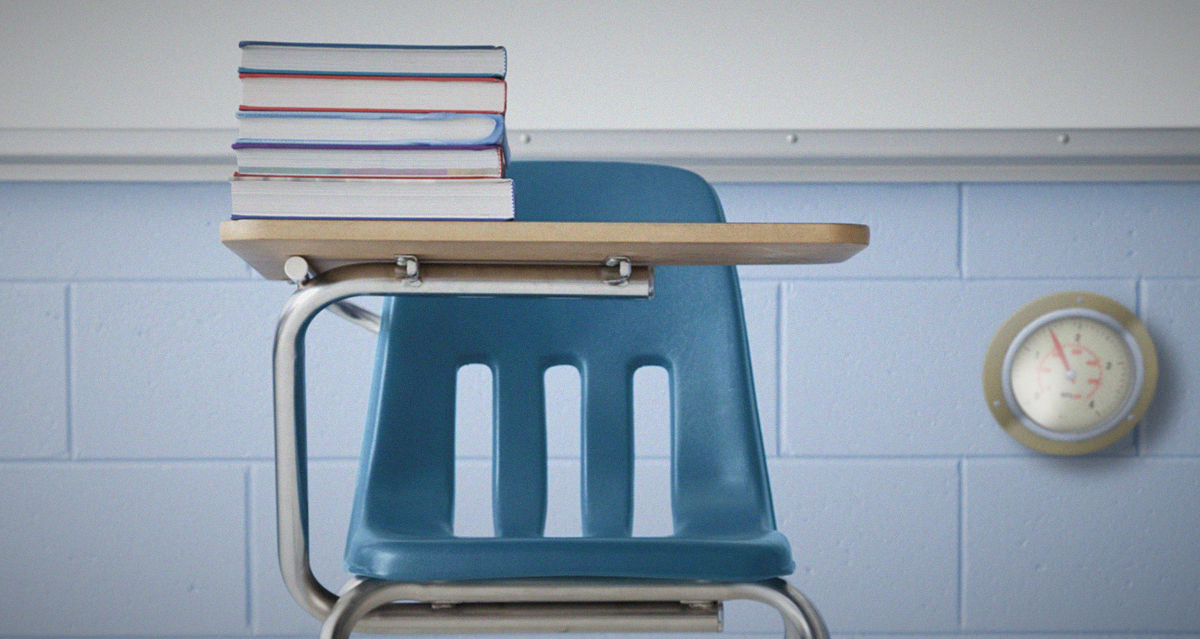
1.5 MPa
